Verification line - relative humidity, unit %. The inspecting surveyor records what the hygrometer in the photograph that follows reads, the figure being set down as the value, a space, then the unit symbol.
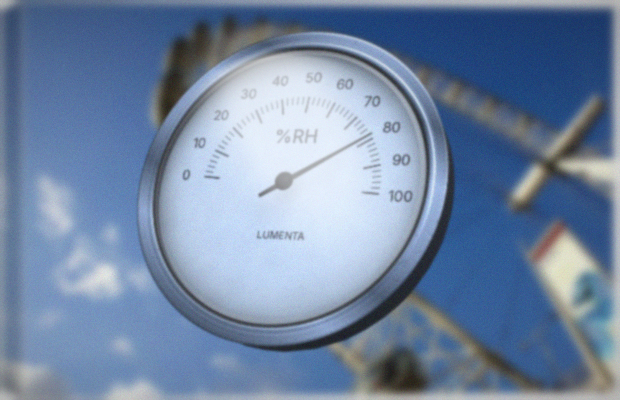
80 %
